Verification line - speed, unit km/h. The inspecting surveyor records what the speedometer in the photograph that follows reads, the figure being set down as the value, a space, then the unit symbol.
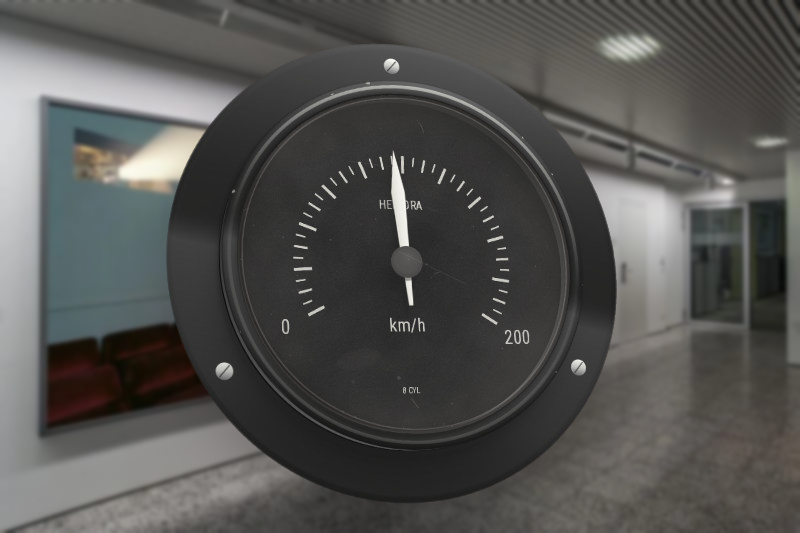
95 km/h
